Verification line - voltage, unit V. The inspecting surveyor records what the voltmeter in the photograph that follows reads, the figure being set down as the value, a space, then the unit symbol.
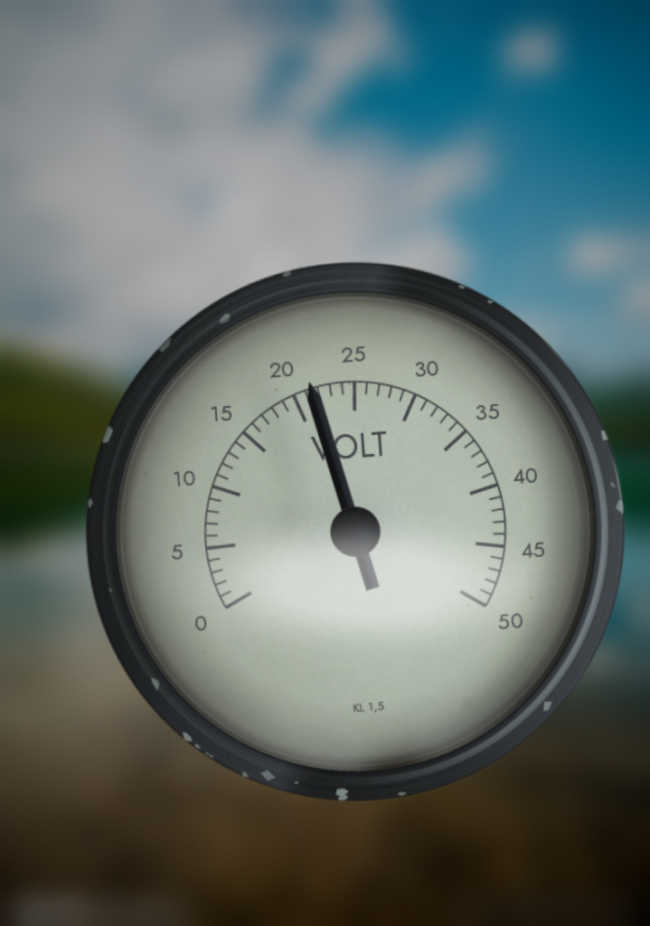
21.5 V
